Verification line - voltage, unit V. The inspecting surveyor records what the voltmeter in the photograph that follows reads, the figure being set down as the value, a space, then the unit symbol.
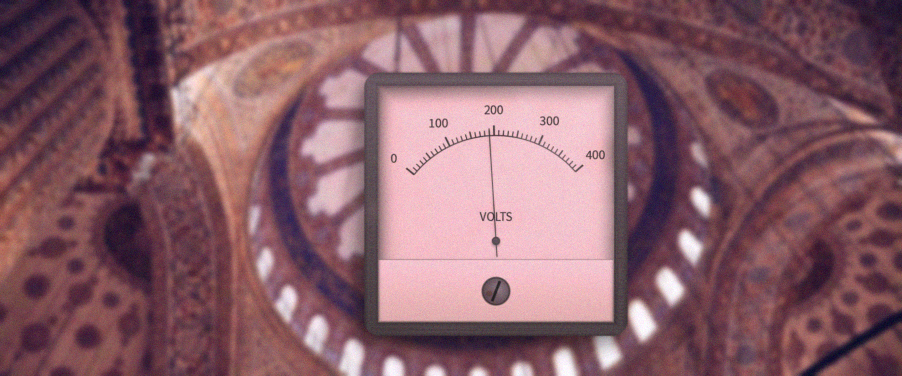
190 V
